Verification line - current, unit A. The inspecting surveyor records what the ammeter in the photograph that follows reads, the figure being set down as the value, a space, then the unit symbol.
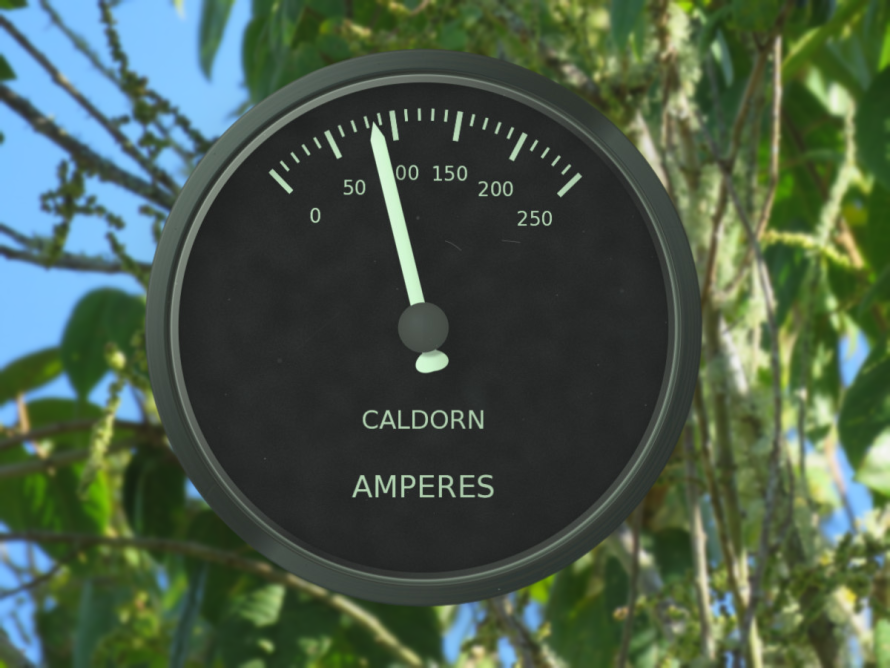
85 A
